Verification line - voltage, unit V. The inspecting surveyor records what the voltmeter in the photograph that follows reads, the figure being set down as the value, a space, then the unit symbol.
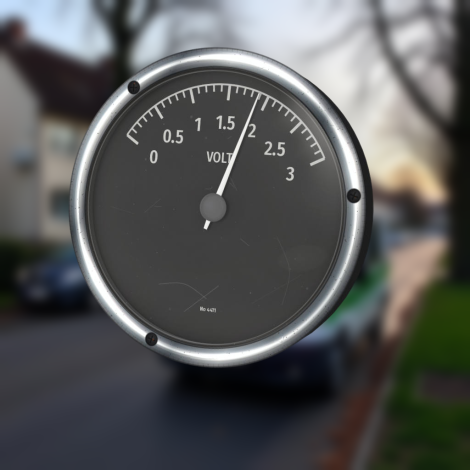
1.9 V
